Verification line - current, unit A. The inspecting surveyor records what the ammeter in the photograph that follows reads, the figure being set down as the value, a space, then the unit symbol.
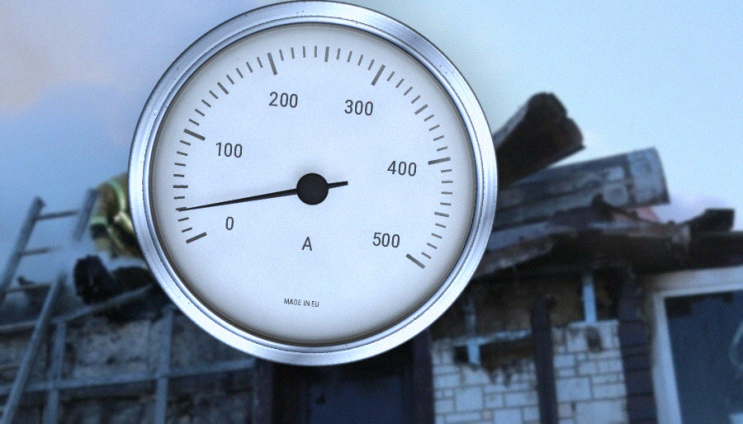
30 A
